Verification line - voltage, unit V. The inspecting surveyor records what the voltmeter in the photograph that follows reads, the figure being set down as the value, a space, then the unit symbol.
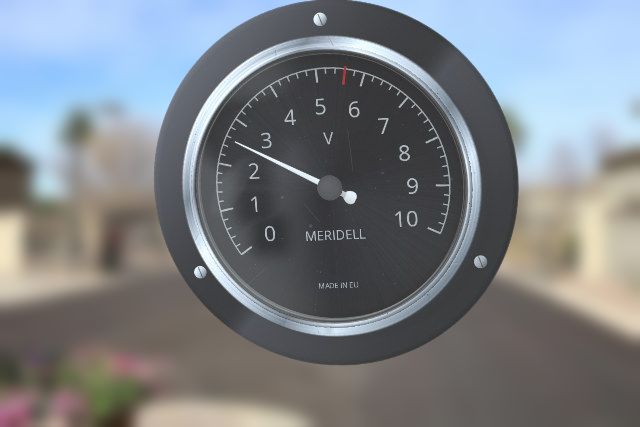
2.6 V
